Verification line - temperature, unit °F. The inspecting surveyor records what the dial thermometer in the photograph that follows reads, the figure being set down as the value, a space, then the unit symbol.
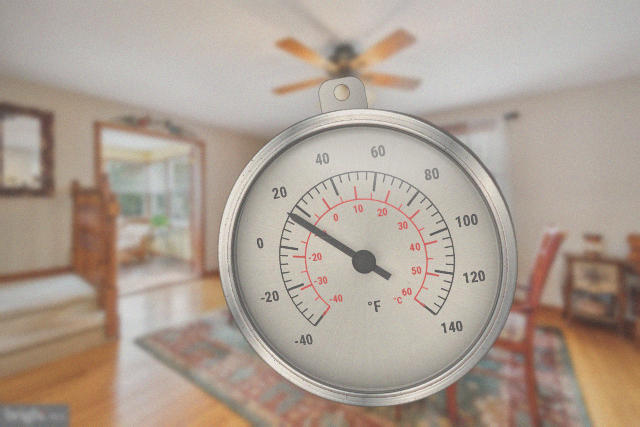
16 °F
